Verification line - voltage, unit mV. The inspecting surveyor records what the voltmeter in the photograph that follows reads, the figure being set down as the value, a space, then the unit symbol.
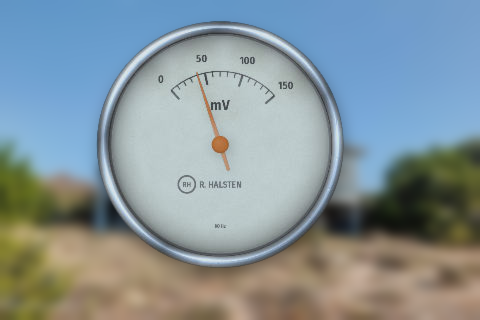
40 mV
